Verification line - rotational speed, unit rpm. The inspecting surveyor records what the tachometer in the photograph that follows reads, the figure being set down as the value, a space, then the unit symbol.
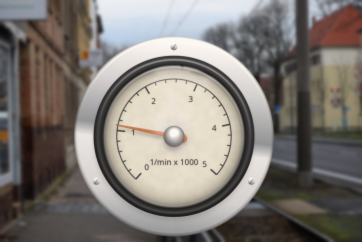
1100 rpm
